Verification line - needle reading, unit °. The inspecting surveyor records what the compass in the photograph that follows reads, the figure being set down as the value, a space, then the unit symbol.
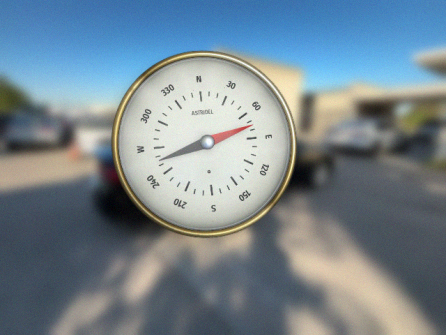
75 °
